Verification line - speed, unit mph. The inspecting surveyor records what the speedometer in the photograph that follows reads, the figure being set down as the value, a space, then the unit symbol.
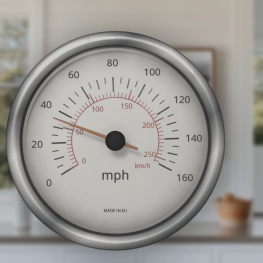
35 mph
